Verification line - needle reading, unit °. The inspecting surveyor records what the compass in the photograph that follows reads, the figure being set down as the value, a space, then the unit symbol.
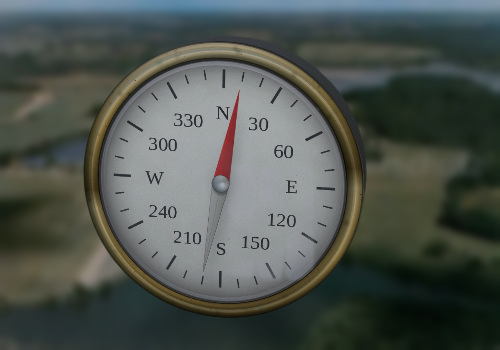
10 °
